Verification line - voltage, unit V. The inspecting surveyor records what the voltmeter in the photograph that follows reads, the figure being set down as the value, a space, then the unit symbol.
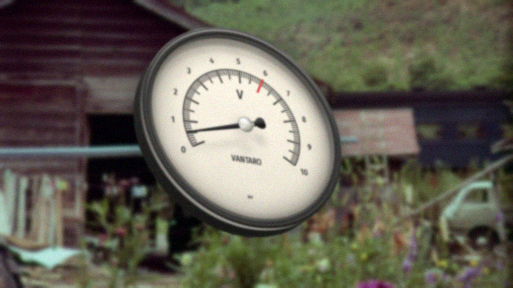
0.5 V
